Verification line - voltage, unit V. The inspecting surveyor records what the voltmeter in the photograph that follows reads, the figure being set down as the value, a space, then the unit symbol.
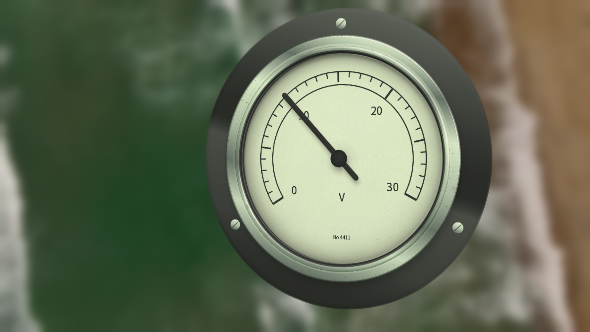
10 V
